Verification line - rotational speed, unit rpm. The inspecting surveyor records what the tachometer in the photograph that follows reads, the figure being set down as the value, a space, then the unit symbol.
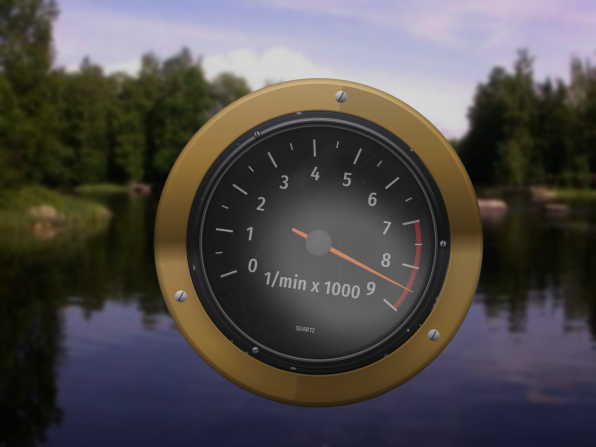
8500 rpm
